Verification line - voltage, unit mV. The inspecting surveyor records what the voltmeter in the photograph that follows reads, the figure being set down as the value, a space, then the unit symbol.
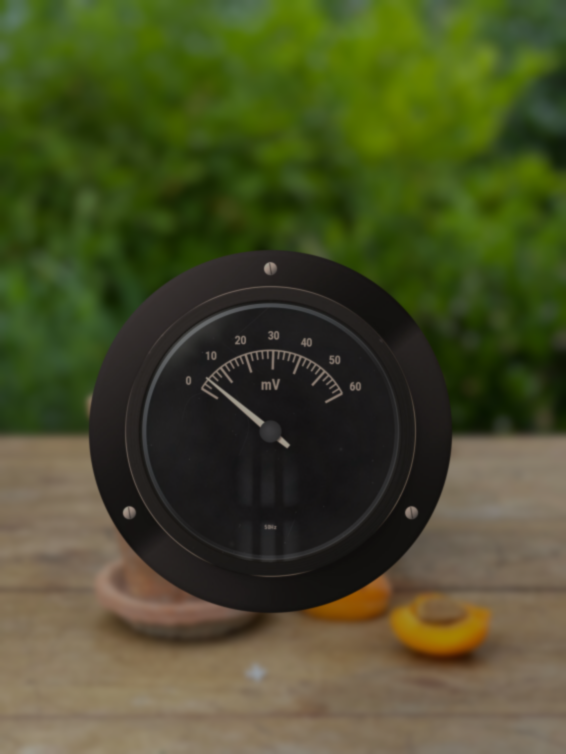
4 mV
